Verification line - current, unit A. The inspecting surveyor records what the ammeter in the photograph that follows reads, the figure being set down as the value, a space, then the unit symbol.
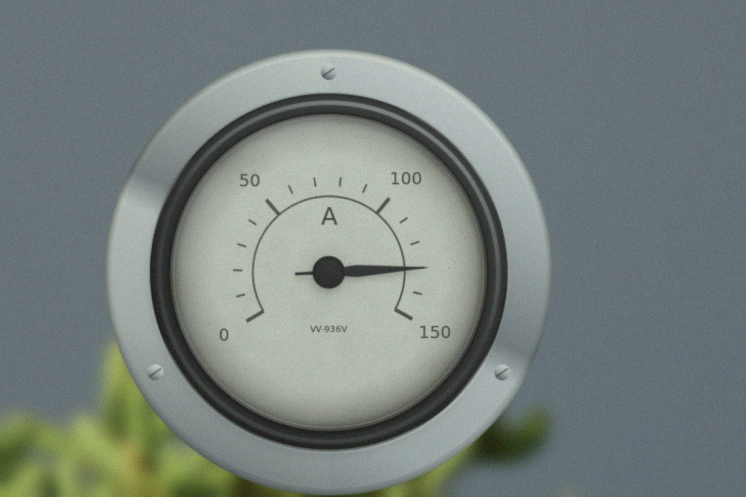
130 A
